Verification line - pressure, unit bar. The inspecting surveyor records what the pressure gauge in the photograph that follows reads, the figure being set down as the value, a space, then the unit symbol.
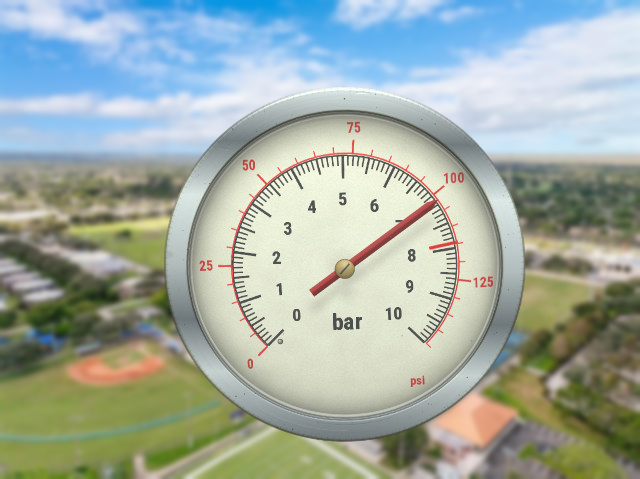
7 bar
